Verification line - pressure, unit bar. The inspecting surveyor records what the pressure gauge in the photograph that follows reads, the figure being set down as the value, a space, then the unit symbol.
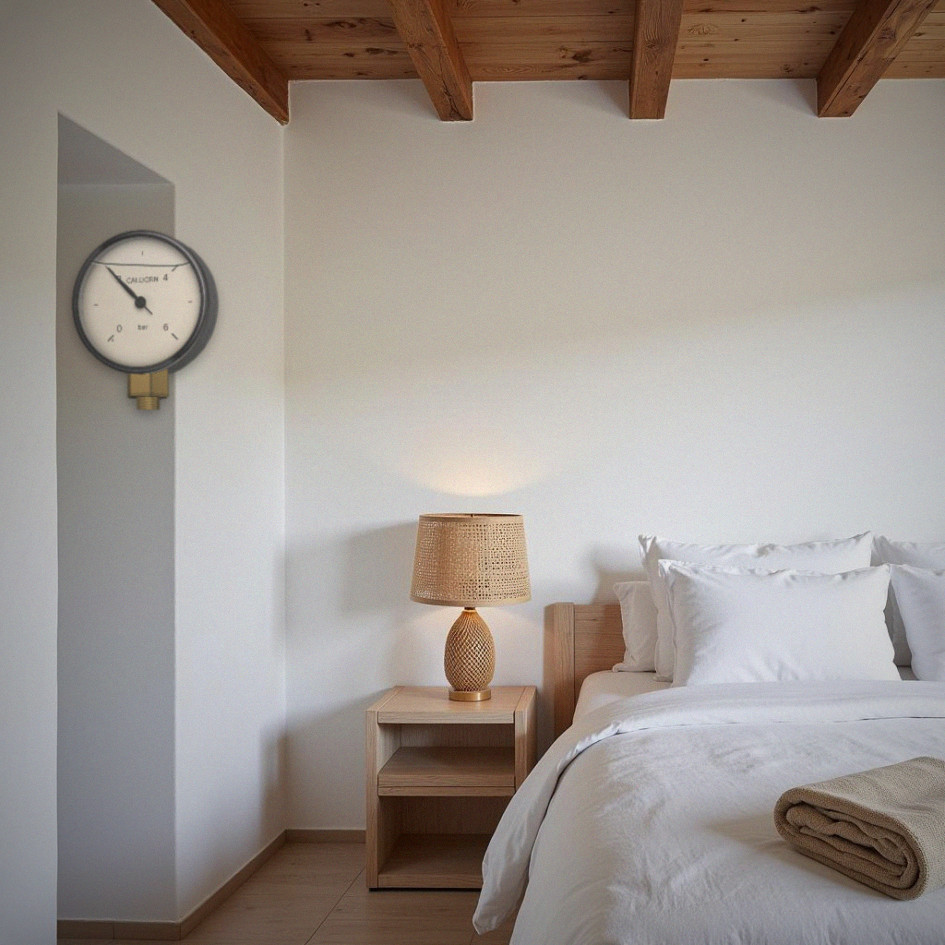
2 bar
